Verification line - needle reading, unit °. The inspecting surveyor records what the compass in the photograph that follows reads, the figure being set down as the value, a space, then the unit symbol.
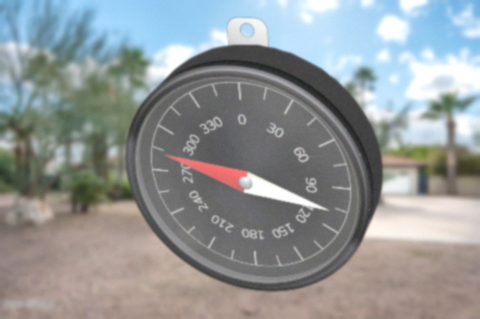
285 °
